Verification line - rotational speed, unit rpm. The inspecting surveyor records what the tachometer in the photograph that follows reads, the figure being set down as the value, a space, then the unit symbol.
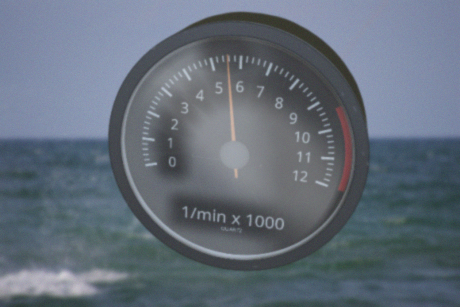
5600 rpm
